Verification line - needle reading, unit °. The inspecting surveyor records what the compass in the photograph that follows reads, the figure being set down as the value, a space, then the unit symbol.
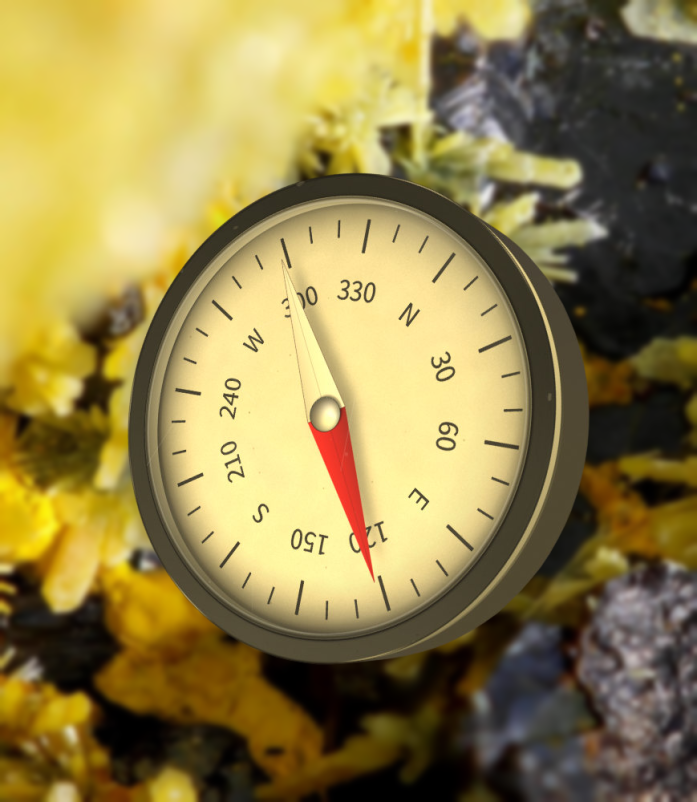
120 °
